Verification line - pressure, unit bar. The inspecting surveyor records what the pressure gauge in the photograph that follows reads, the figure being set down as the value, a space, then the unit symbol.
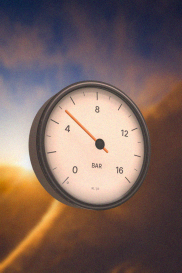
5 bar
